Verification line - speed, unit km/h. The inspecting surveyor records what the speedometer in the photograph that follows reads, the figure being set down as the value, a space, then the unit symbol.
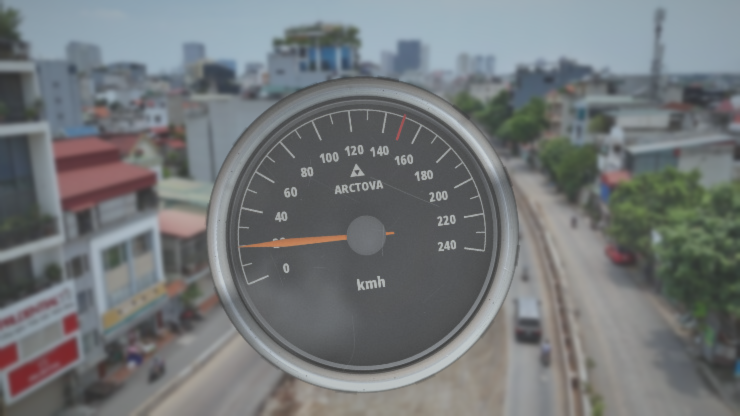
20 km/h
